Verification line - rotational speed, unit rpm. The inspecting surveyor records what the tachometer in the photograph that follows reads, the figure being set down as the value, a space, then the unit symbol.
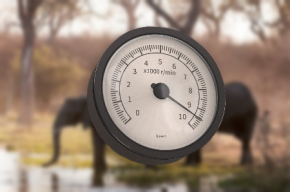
9500 rpm
